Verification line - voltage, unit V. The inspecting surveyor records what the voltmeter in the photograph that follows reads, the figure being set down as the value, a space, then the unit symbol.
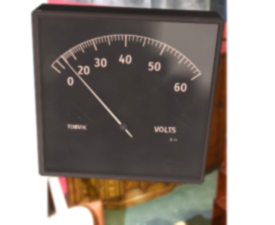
15 V
